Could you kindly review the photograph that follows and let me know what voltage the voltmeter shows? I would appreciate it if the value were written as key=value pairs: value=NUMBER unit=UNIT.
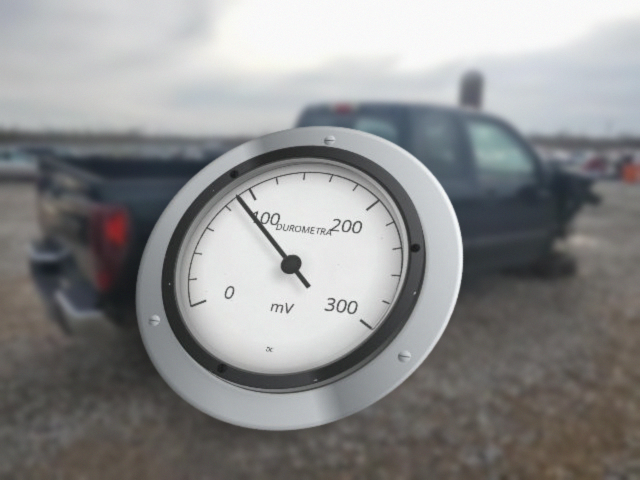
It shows value=90 unit=mV
